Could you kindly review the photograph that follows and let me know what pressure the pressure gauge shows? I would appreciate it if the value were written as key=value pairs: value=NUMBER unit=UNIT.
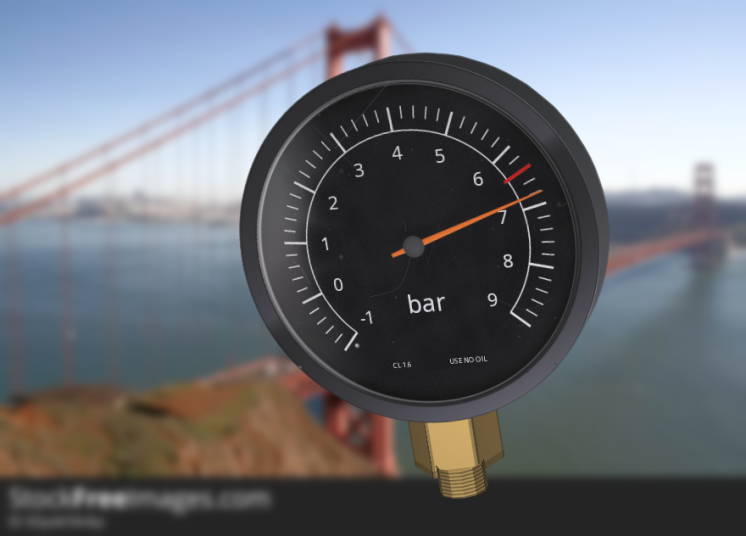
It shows value=6.8 unit=bar
